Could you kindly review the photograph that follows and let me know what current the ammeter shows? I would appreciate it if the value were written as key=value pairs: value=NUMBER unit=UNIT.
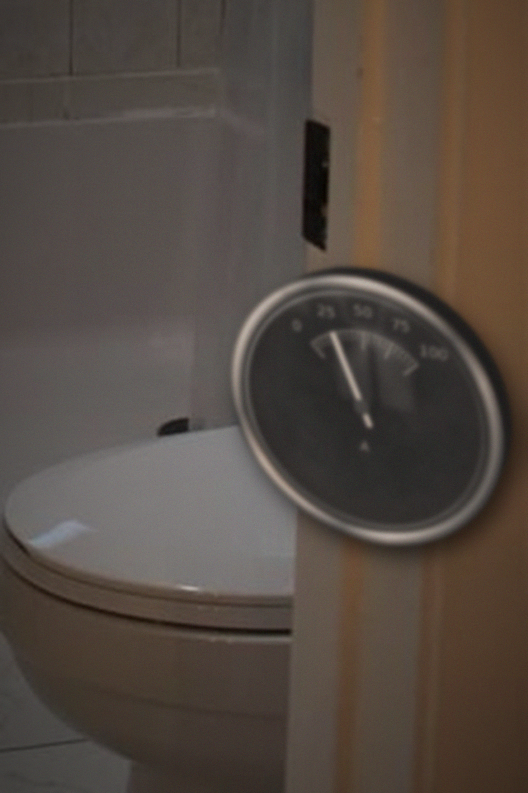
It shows value=25 unit=A
